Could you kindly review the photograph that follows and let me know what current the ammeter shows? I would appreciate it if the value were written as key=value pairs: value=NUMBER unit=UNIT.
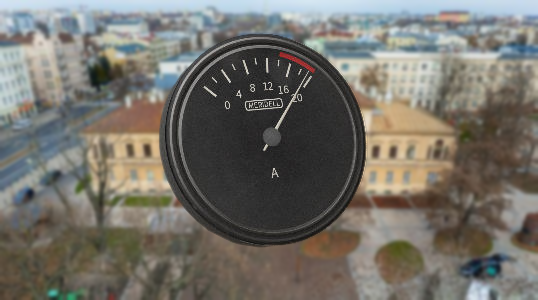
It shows value=19 unit=A
